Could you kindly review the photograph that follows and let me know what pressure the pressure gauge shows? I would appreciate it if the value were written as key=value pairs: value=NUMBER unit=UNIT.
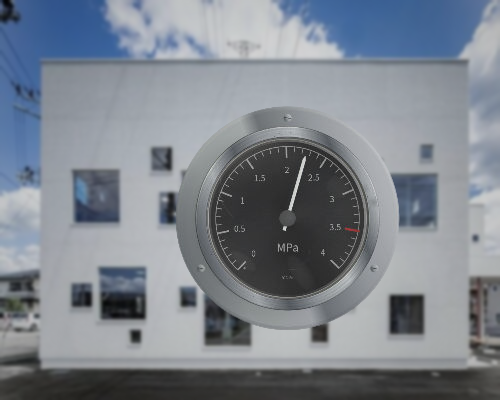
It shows value=2.25 unit=MPa
